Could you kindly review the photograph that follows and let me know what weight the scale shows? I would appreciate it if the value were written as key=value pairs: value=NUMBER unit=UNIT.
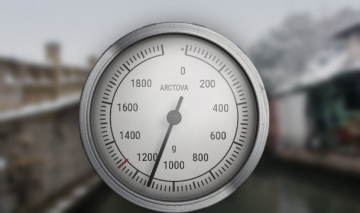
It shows value=1120 unit=g
